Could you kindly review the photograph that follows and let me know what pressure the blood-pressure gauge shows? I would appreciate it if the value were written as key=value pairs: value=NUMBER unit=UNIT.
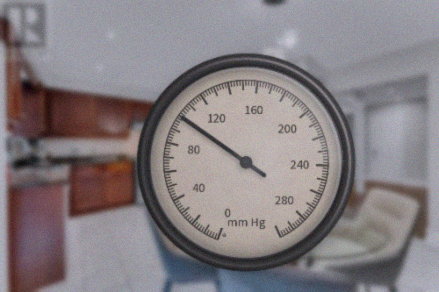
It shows value=100 unit=mmHg
